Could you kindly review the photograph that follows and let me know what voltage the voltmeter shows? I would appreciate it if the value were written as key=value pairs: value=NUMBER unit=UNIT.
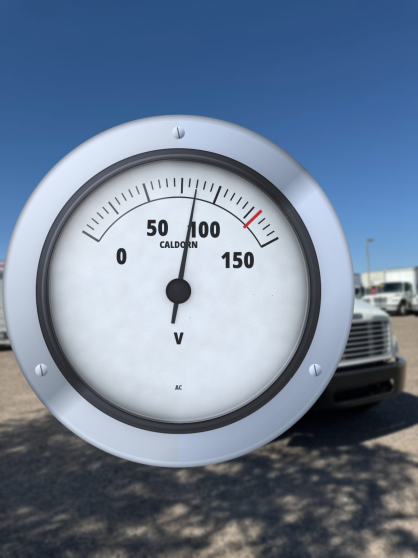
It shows value=85 unit=V
